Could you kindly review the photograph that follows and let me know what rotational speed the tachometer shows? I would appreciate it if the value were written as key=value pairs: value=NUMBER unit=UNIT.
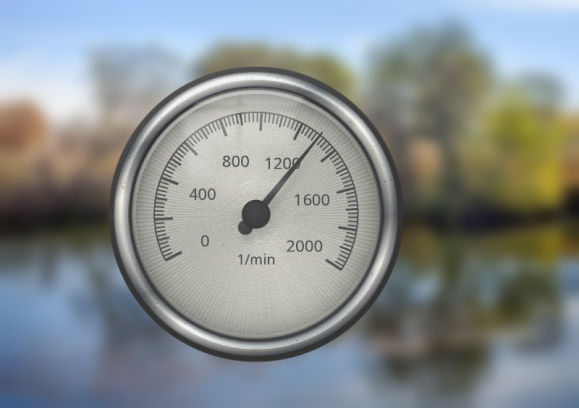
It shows value=1300 unit=rpm
